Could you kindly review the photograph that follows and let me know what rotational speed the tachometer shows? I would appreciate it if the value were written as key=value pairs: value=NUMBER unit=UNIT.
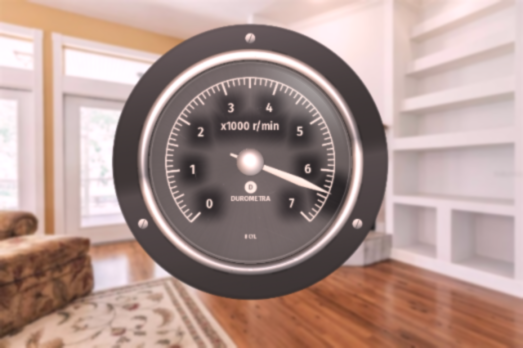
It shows value=6400 unit=rpm
